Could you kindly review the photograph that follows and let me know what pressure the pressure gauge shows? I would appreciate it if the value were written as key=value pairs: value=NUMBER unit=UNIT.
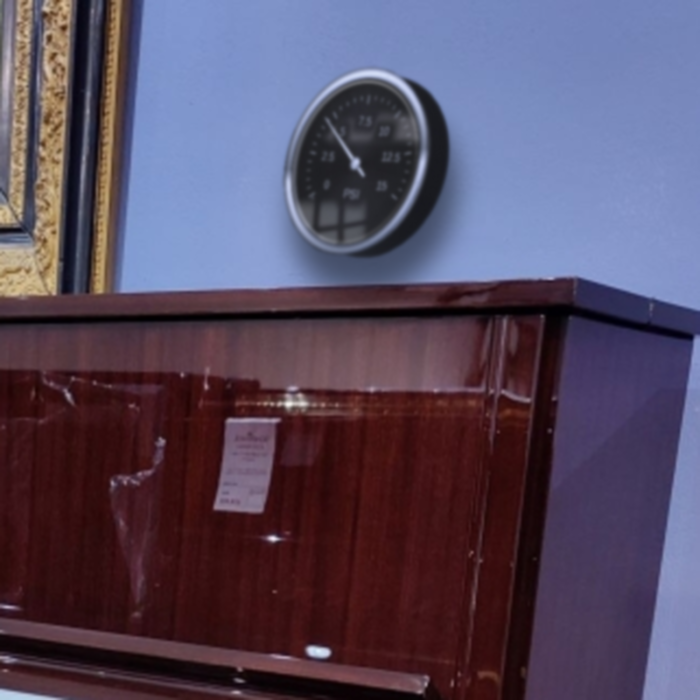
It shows value=4.5 unit=psi
